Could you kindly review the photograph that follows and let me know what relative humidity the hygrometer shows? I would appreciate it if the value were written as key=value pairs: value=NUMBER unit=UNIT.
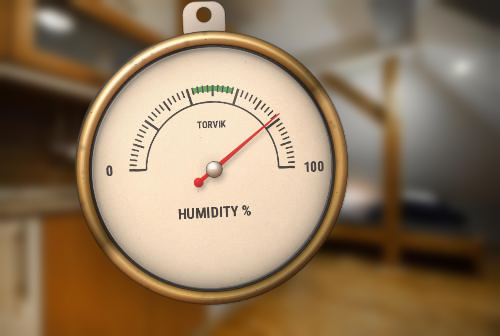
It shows value=78 unit=%
